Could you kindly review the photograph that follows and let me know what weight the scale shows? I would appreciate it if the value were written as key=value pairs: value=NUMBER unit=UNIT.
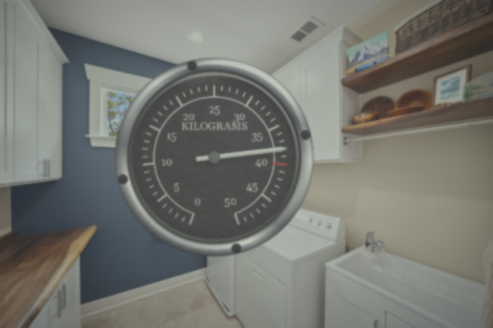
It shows value=38 unit=kg
